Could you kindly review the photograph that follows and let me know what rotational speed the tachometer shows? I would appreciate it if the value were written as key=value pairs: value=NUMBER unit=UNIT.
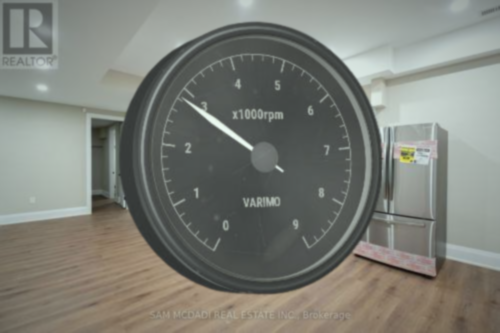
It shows value=2800 unit=rpm
